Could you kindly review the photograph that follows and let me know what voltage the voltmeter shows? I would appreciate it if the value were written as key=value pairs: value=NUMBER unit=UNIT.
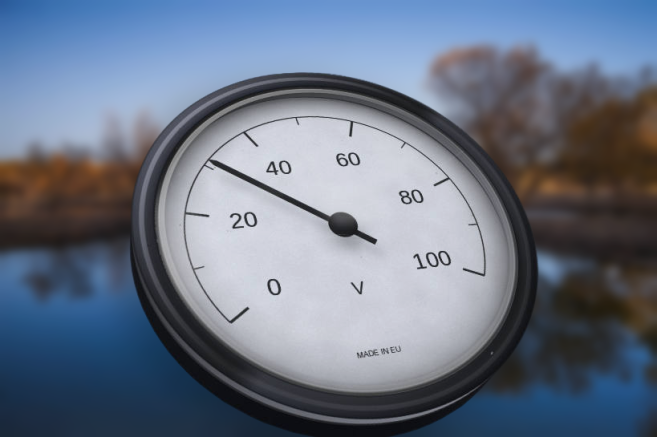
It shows value=30 unit=V
